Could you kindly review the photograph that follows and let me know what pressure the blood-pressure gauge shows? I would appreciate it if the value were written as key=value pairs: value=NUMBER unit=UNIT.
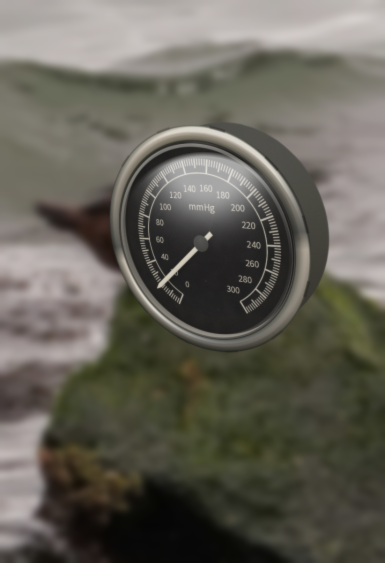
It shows value=20 unit=mmHg
